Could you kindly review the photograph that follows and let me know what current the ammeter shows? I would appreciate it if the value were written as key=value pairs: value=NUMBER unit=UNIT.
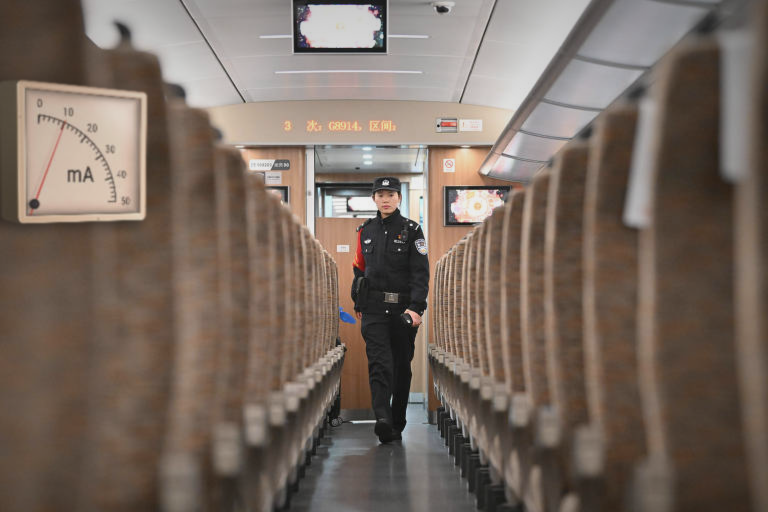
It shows value=10 unit=mA
